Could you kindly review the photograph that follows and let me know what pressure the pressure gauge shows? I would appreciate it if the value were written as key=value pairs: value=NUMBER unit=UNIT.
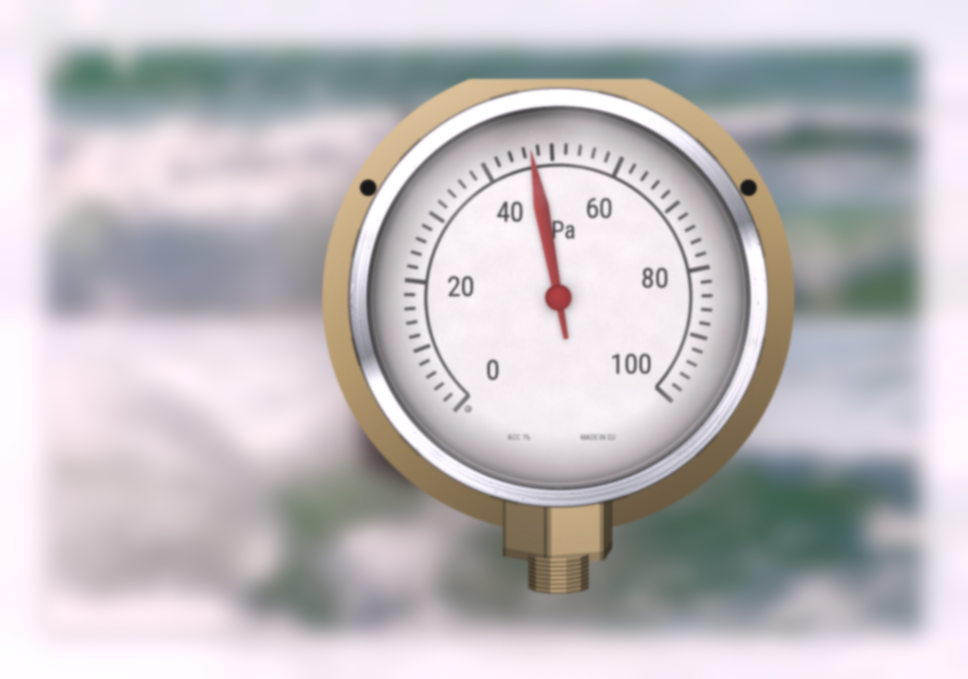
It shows value=47 unit=kPa
